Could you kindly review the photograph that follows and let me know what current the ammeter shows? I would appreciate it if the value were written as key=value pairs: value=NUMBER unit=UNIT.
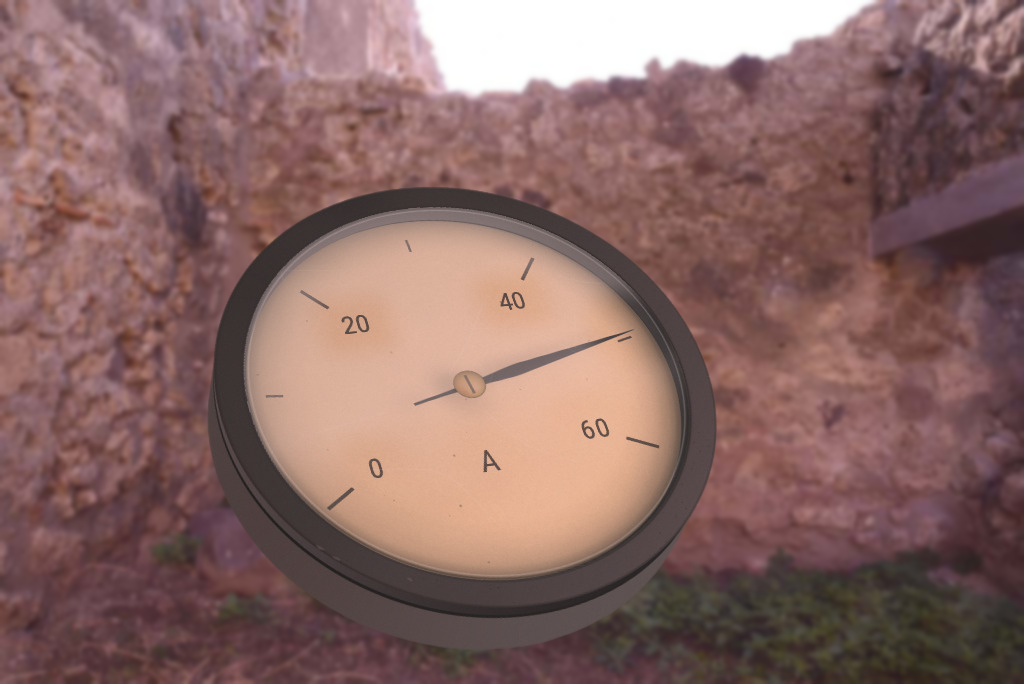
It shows value=50 unit=A
